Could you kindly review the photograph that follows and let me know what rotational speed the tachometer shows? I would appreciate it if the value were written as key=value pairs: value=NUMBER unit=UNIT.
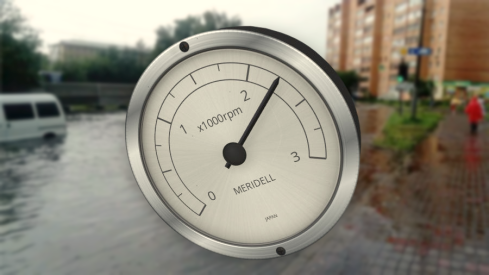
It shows value=2250 unit=rpm
